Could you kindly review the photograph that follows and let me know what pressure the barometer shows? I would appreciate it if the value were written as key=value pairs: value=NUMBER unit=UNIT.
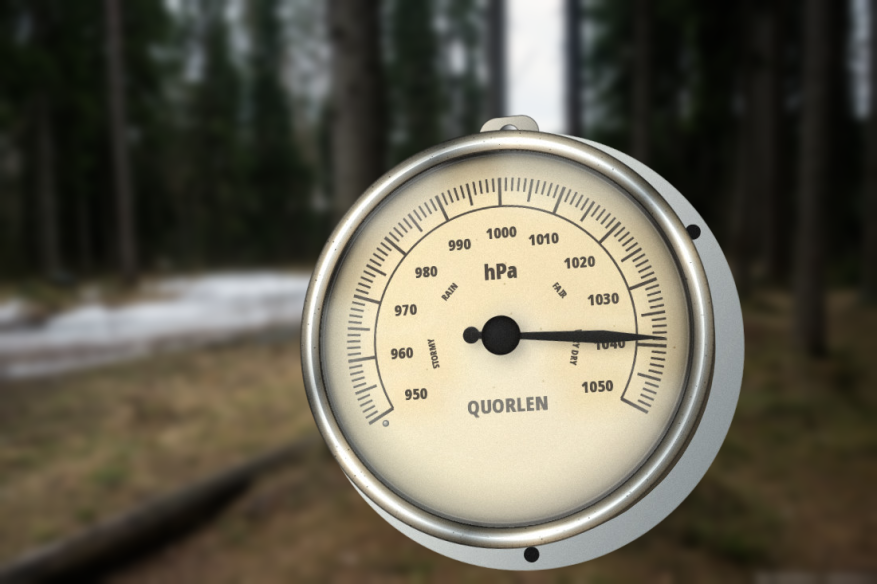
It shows value=1039 unit=hPa
